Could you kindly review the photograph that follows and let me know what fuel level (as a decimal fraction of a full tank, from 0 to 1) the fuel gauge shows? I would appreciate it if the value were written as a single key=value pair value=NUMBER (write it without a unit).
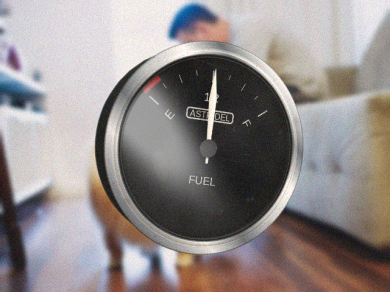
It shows value=0.5
